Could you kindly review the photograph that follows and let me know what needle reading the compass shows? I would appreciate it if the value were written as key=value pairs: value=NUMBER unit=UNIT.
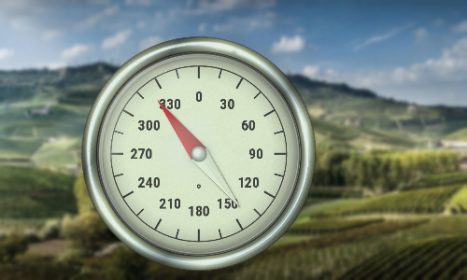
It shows value=322.5 unit=°
